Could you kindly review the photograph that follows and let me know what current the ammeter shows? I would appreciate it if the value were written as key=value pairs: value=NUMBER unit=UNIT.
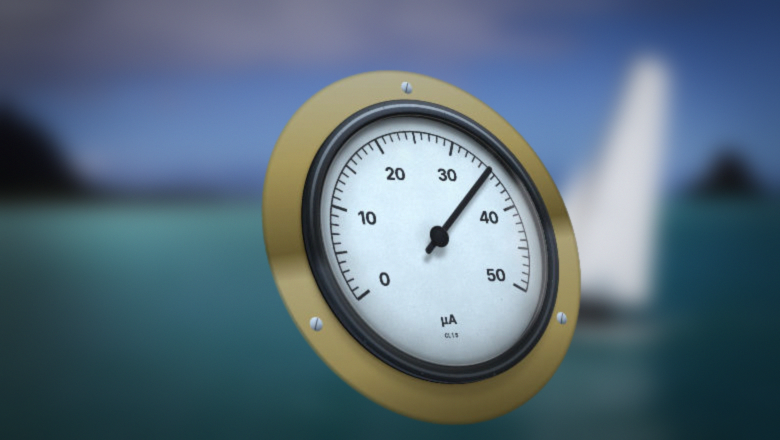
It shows value=35 unit=µA
